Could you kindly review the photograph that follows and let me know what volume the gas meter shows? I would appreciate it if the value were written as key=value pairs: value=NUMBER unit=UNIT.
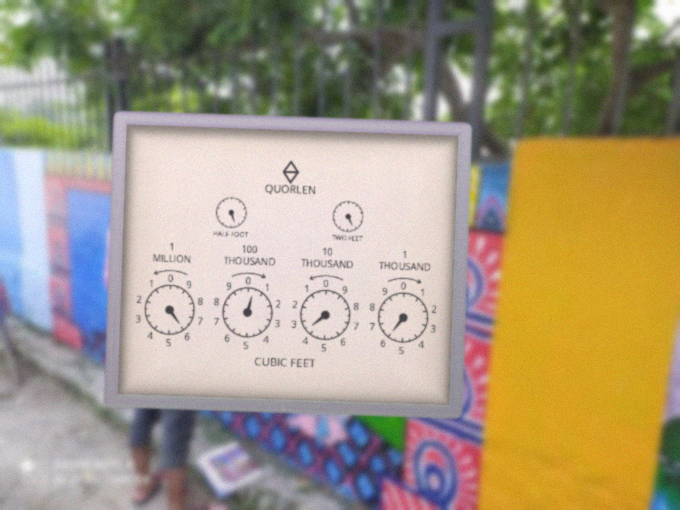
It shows value=603600 unit=ft³
